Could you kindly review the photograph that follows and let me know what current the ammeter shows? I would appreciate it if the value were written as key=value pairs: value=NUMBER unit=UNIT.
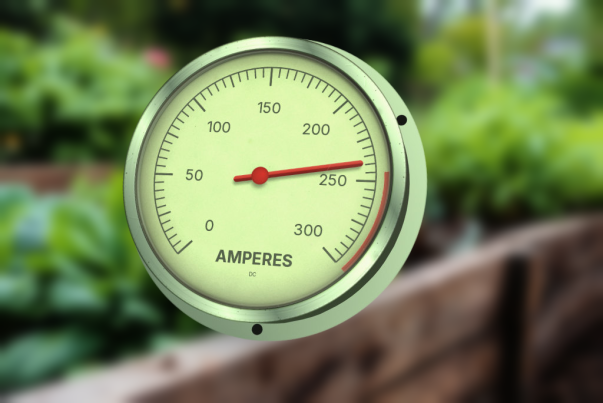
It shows value=240 unit=A
